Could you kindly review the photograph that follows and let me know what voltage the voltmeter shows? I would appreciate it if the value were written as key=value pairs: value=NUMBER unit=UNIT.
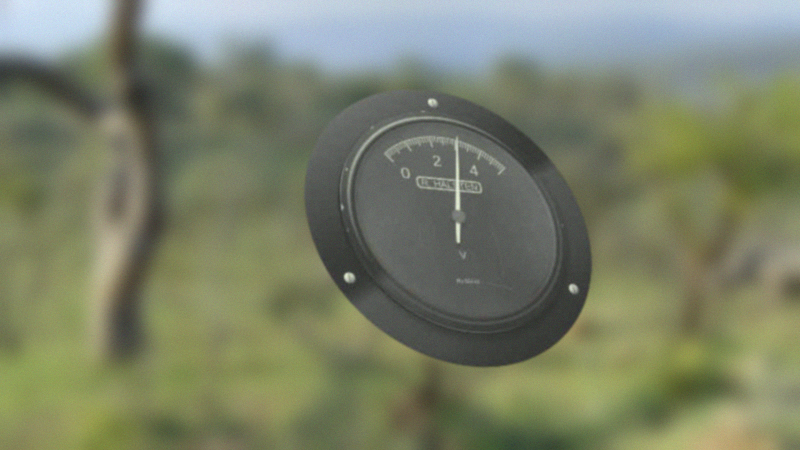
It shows value=3 unit=V
